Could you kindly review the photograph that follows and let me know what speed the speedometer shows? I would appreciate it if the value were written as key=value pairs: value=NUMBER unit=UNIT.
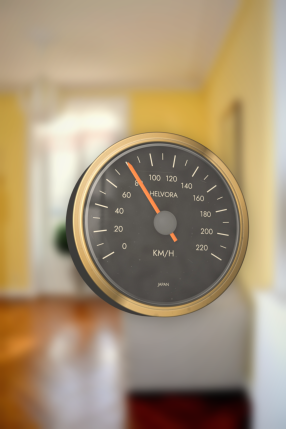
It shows value=80 unit=km/h
